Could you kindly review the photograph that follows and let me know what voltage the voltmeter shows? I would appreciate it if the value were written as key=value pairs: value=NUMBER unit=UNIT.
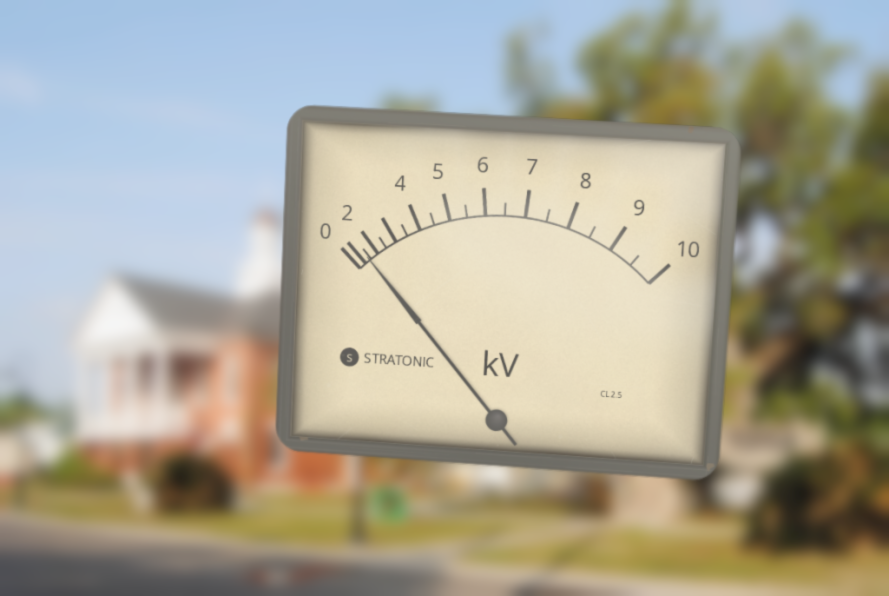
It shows value=1.5 unit=kV
